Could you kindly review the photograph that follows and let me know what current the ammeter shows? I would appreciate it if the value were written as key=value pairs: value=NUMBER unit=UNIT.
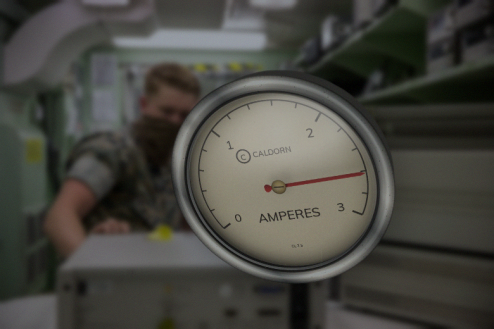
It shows value=2.6 unit=A
